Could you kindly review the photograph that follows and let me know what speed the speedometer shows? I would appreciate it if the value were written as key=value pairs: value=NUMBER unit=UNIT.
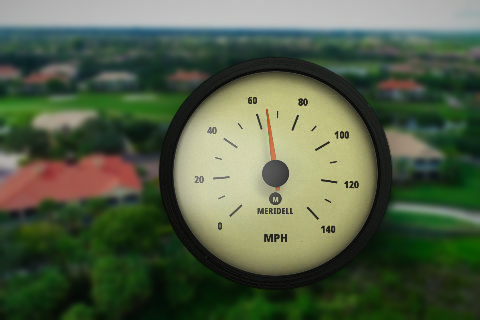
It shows value=65 unit=mph
